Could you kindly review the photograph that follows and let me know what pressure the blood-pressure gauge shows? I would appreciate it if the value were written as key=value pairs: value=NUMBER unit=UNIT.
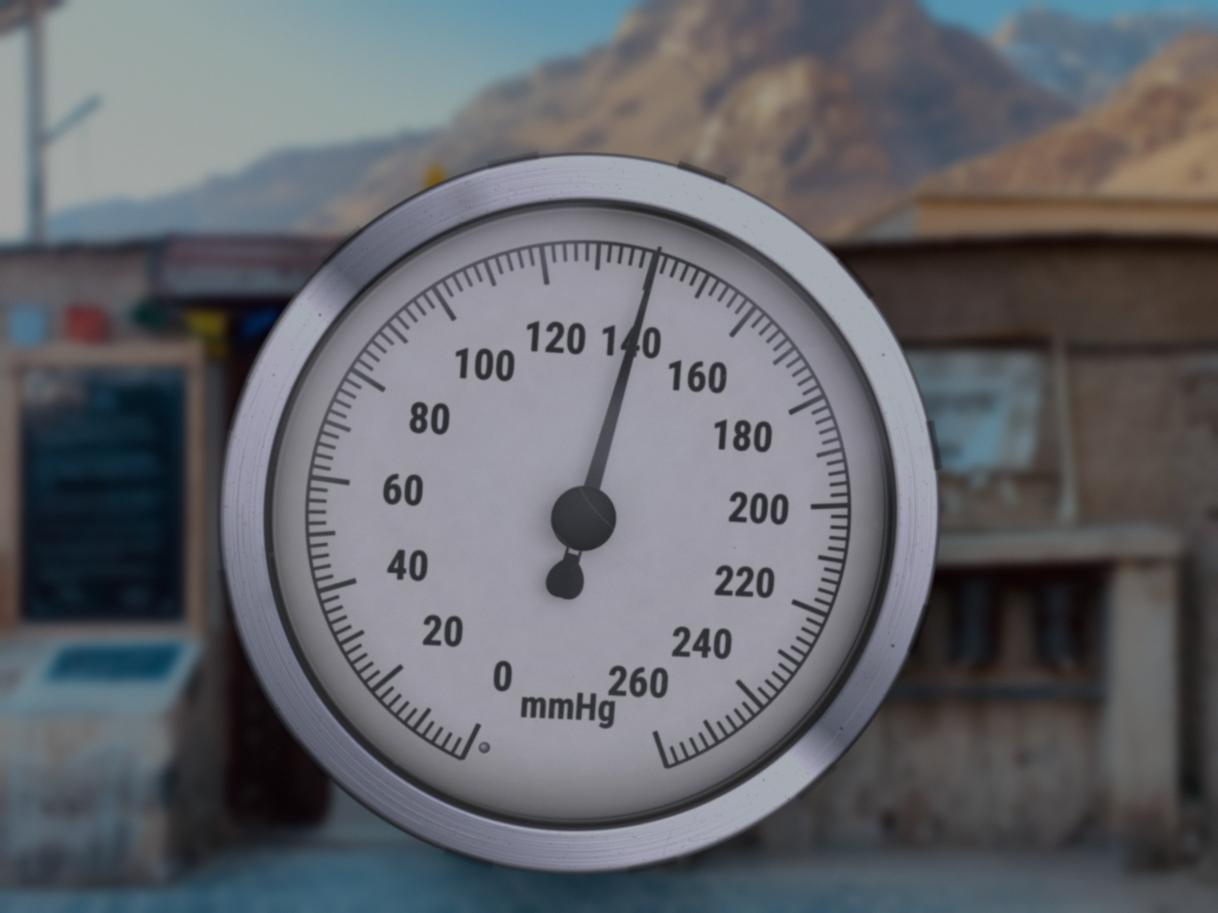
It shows value=140 unit=mmHg
